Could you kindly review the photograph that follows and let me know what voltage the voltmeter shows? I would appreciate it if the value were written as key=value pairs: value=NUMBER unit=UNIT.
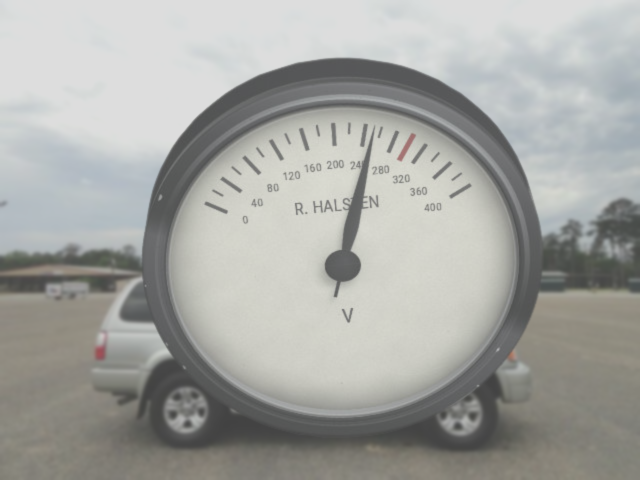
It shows value=250 unit=V
